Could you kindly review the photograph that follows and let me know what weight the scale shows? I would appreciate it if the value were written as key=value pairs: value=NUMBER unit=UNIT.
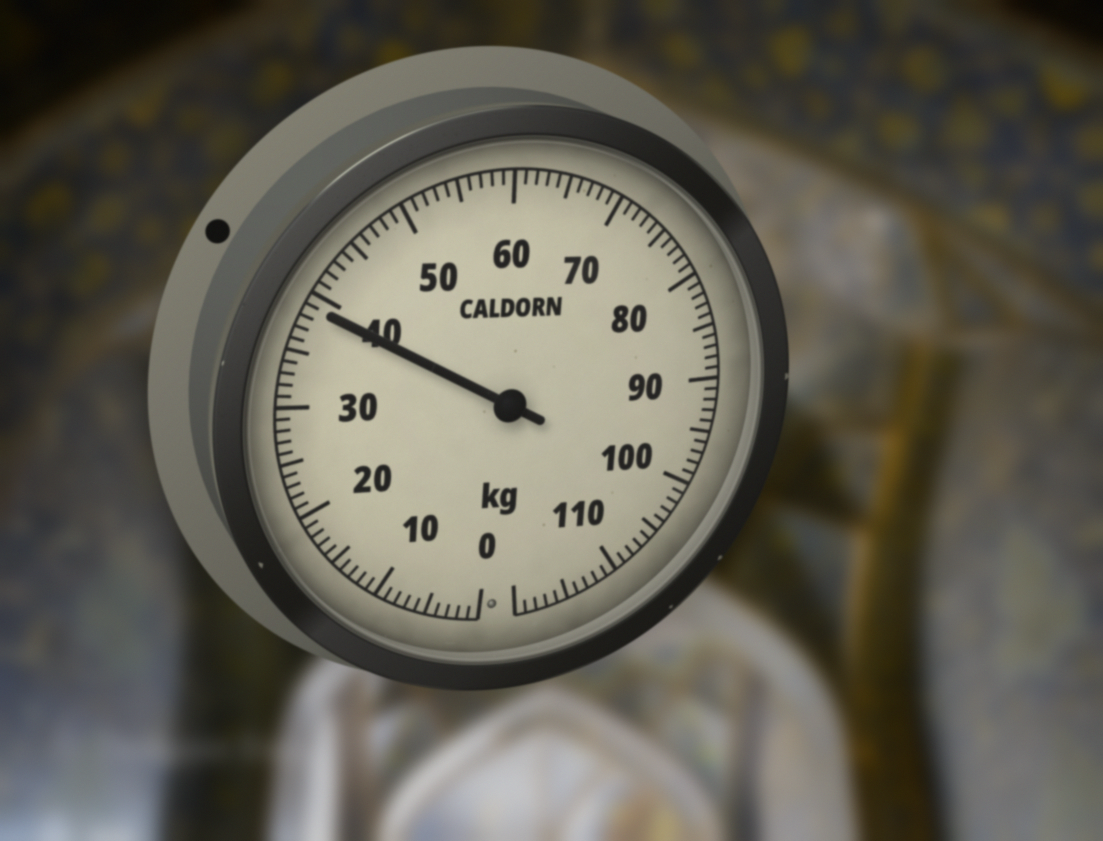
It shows value=39 unit=kg
